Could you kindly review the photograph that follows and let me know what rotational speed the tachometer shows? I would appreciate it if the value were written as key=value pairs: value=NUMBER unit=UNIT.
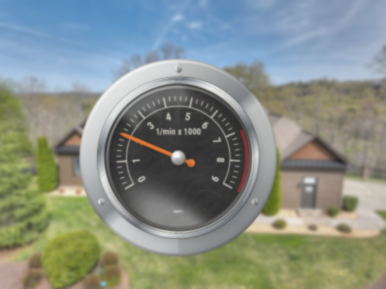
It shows value=2000 unit=rpm
